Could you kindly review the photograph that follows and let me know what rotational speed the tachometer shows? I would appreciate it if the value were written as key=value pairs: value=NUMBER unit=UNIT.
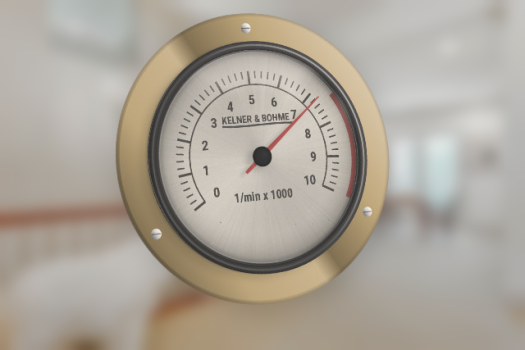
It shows value=7200 unit=rpm
